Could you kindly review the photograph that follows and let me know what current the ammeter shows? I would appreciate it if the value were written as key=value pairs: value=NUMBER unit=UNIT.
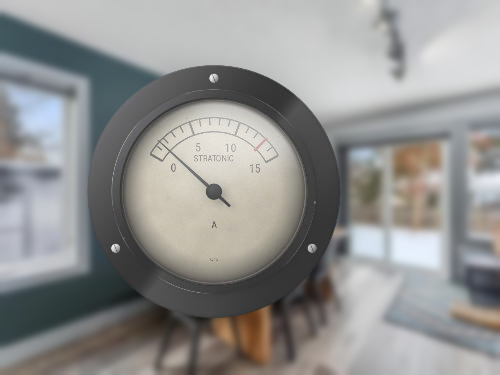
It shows value=1.5 unit=A
